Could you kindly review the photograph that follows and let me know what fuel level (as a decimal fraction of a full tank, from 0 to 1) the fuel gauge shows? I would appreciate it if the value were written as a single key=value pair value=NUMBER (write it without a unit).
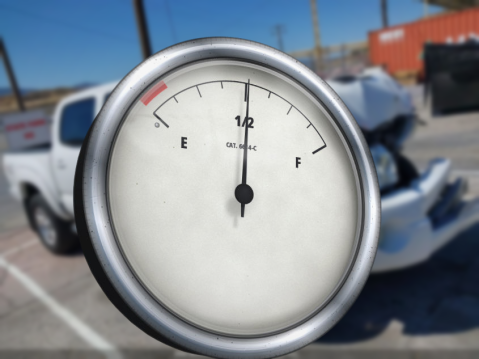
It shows value=0.5
